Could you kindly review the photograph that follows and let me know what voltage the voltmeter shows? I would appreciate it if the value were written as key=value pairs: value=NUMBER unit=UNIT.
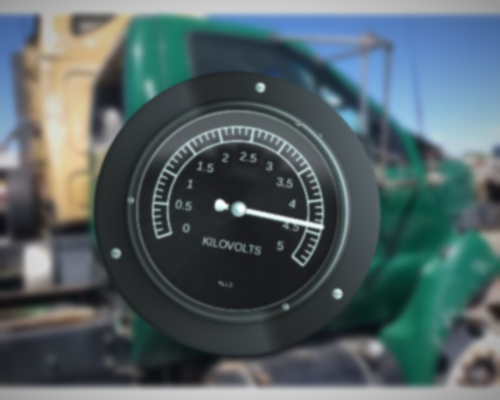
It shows value=4.4 unit=kV
